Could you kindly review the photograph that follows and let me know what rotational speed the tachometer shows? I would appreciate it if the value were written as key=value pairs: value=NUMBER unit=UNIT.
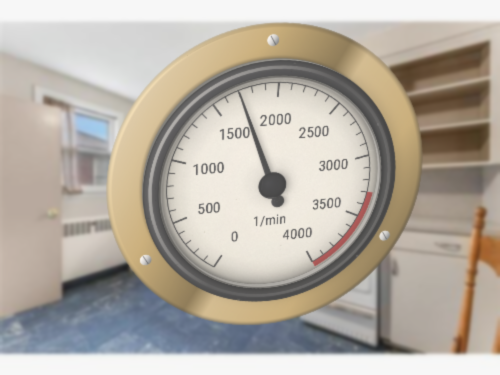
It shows value=1700 unit=rpm
